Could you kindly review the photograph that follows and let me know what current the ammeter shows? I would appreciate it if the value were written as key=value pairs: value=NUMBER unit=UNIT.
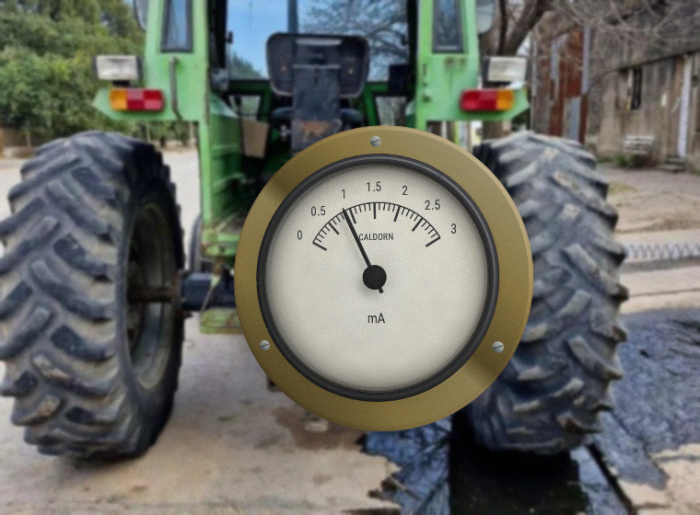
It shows value=0.9 unit=mA
